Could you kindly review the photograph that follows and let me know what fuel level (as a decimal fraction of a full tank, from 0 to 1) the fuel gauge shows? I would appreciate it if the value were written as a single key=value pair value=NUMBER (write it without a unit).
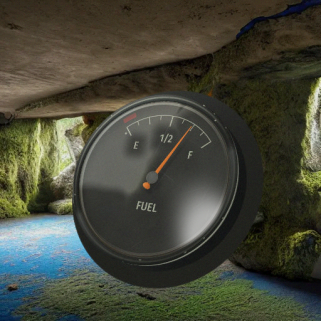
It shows value=0.75
